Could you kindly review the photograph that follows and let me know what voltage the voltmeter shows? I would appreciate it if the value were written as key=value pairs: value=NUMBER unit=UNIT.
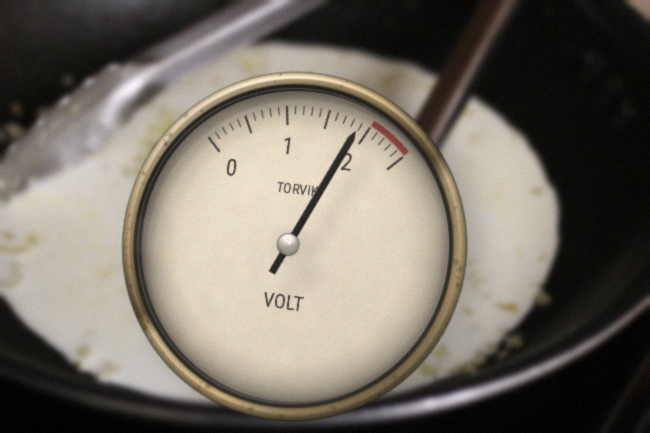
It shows value=1.9 unit=V
